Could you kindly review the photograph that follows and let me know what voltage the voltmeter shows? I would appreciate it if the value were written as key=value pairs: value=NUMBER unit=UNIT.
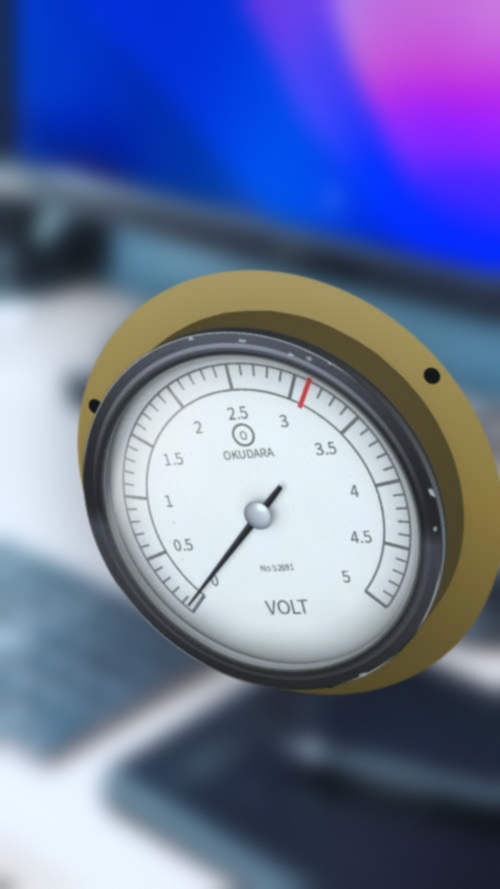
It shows value=0.05 unit=V
